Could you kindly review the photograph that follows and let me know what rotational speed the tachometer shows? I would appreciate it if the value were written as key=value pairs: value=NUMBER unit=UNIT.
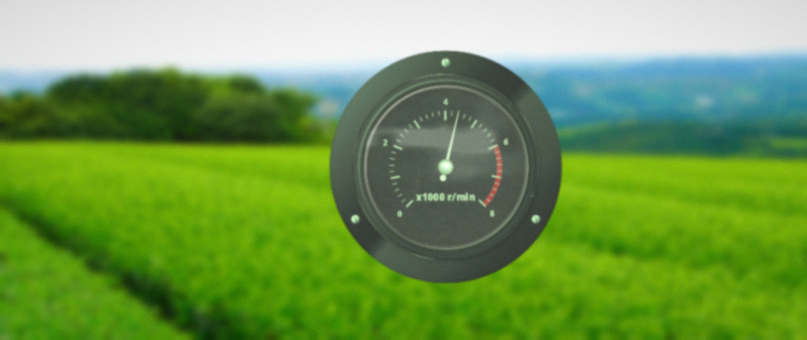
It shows value=4400 unit=rpm
